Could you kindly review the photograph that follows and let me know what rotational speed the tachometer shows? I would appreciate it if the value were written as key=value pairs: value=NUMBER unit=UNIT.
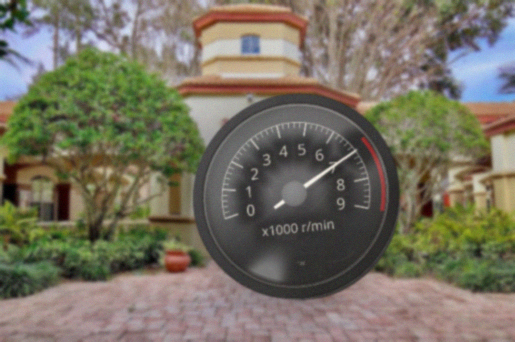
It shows value=7000 unit=rpm
